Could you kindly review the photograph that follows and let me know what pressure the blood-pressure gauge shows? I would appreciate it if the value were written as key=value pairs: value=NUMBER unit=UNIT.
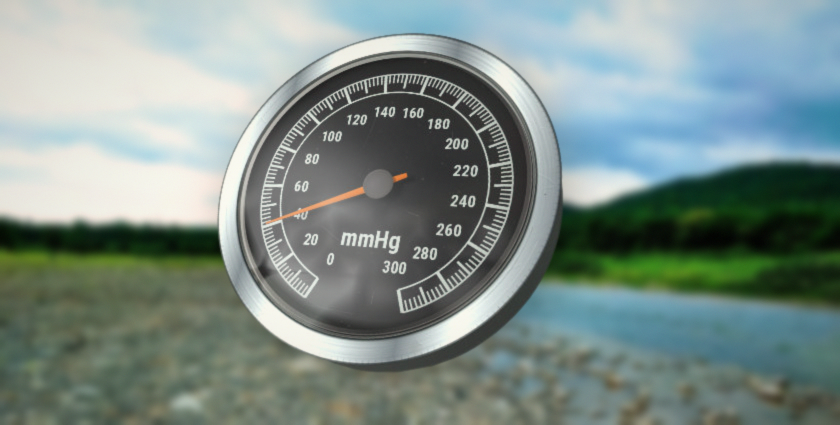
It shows value=40 unit=mmHg
